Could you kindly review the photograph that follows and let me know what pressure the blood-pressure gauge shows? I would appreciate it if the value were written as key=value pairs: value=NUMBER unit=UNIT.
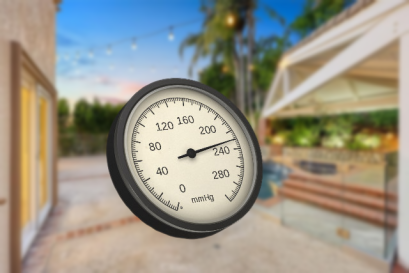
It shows value=230 unit=mmHg
